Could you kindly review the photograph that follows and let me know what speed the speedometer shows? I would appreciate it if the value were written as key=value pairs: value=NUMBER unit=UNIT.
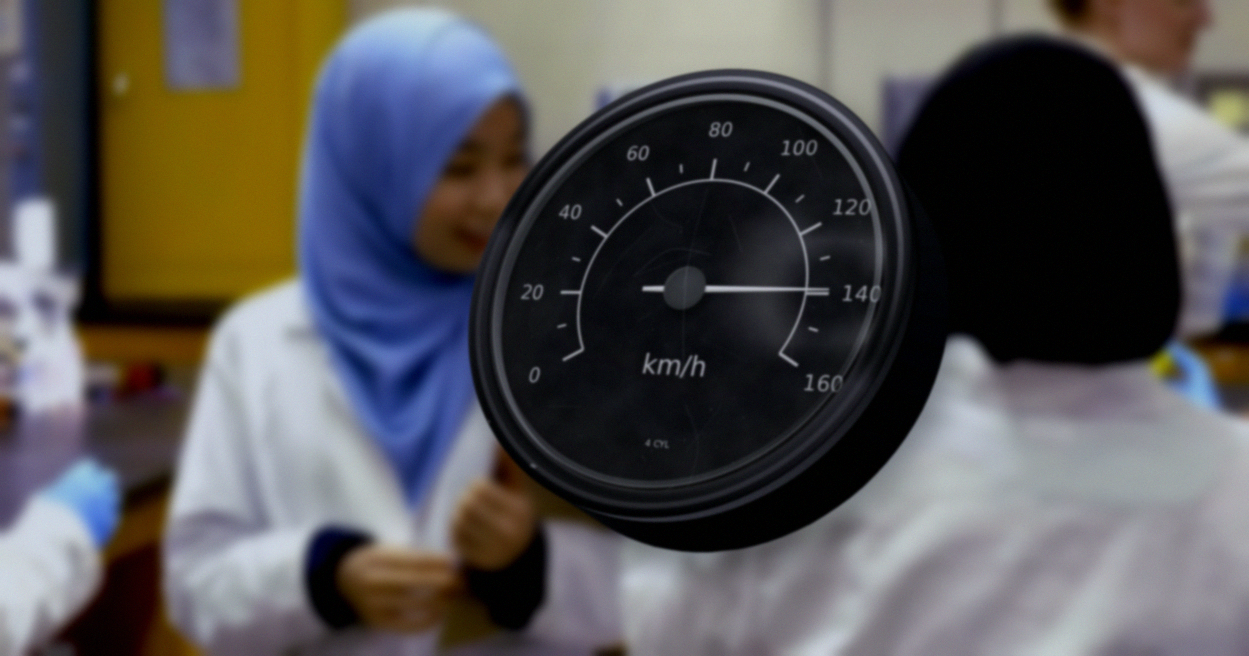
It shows value=140 unit=km/h
